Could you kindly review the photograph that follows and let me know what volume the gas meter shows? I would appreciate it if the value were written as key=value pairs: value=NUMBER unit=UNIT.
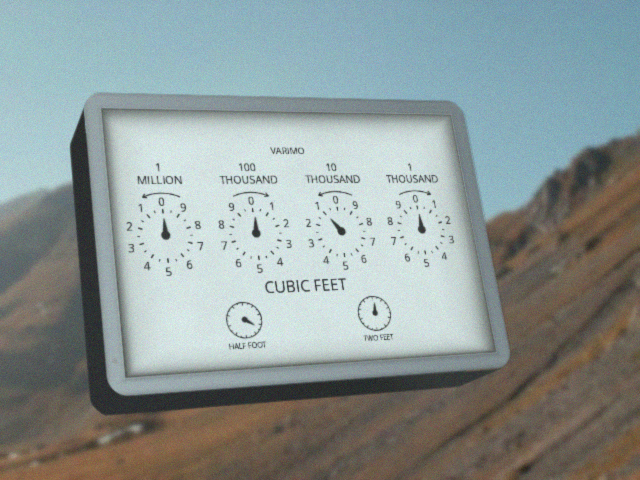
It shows value=1000 unit=ft³
